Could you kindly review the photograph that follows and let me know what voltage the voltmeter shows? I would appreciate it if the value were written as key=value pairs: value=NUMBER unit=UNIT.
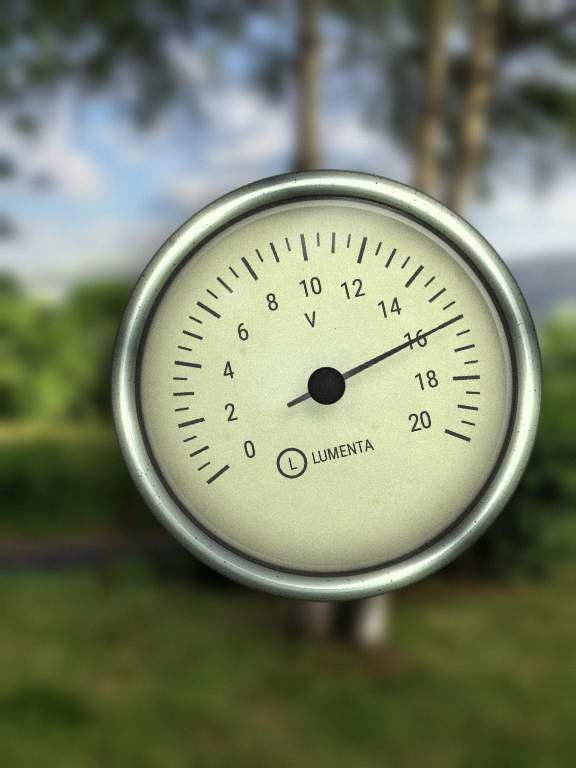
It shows value=16 unit=V
